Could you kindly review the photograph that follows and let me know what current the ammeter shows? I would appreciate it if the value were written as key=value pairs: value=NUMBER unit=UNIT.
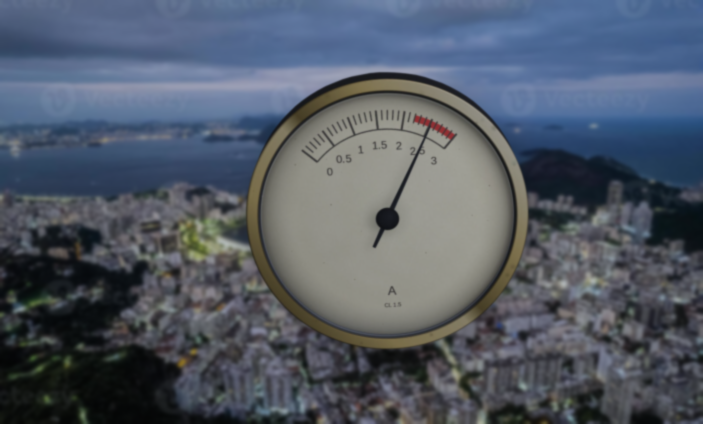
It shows value=2.5 unit=A
